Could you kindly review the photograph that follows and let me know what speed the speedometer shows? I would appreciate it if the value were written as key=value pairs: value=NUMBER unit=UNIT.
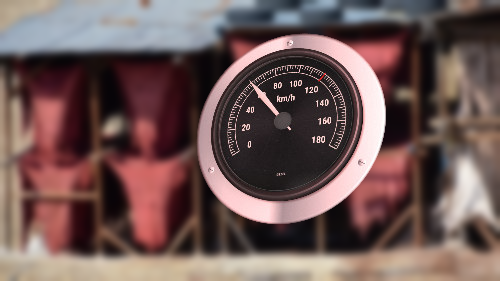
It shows value=60 unit=km/h
